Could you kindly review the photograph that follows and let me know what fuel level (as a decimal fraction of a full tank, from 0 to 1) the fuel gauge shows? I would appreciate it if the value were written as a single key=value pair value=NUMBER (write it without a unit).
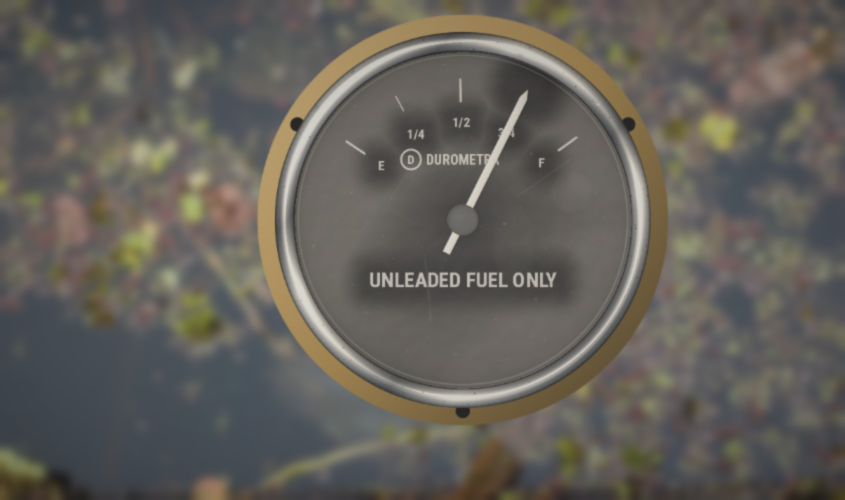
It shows value=0.75
